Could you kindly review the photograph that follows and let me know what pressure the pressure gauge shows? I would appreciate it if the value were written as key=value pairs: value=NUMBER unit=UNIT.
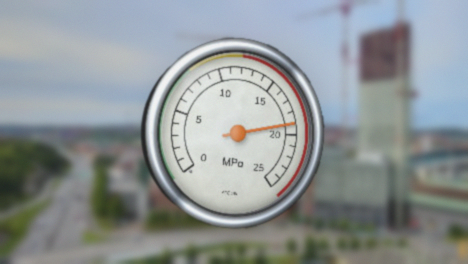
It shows value=19 unit=MPa
